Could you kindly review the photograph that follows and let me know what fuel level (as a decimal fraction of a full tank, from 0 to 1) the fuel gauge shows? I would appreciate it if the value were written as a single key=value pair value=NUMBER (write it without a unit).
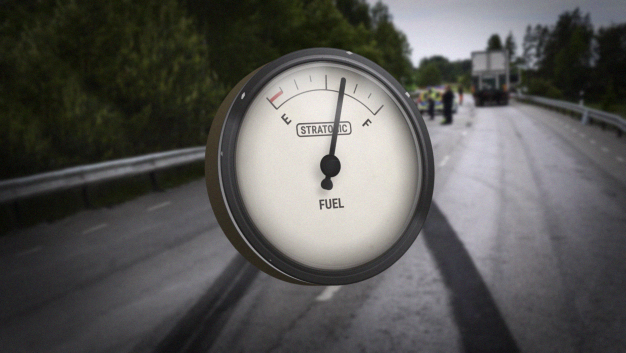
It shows value=0.625
